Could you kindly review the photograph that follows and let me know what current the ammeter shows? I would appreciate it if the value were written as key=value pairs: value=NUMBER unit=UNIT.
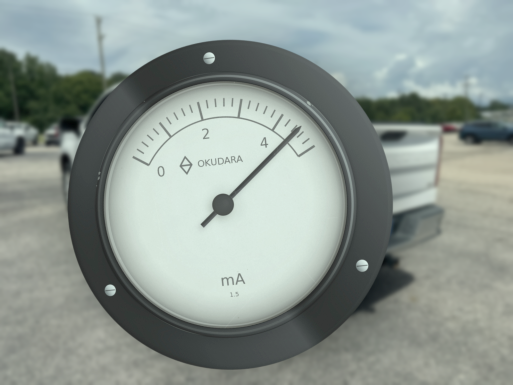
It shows value=4.5 unit=mA
